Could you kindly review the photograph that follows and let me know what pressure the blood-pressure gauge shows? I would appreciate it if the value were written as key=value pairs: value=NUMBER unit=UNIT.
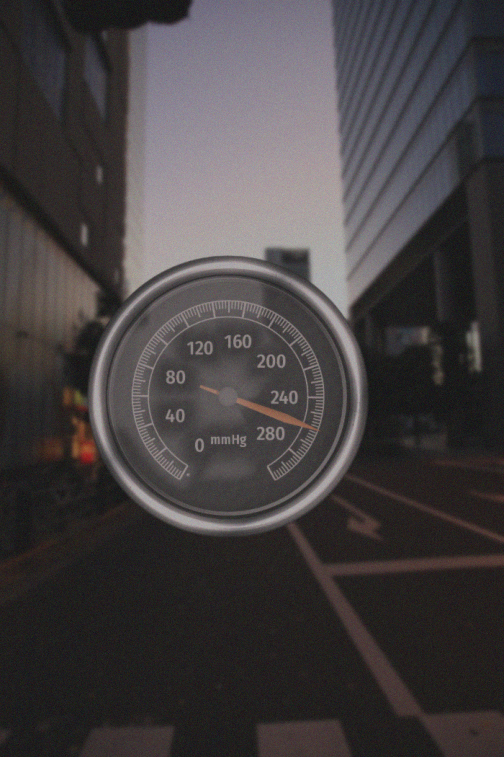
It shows value=260 unit=mmHg
